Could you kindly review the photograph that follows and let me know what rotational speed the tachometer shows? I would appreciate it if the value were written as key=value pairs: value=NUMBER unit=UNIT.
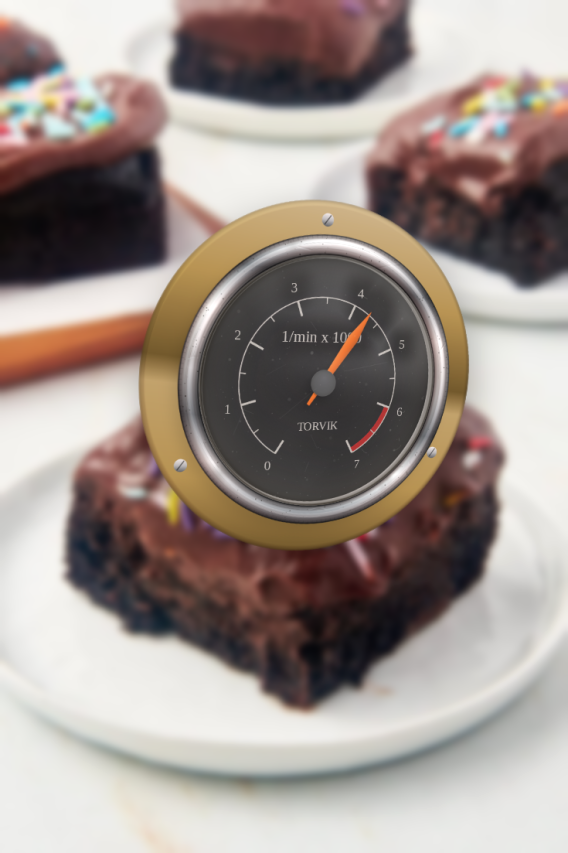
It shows value=4250 unit=rpm
